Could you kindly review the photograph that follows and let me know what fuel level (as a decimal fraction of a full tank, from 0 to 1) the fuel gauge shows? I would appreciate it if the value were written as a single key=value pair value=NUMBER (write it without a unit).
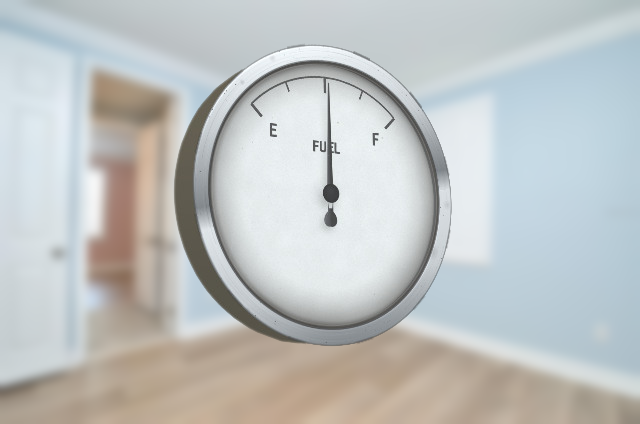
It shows value=0.5
